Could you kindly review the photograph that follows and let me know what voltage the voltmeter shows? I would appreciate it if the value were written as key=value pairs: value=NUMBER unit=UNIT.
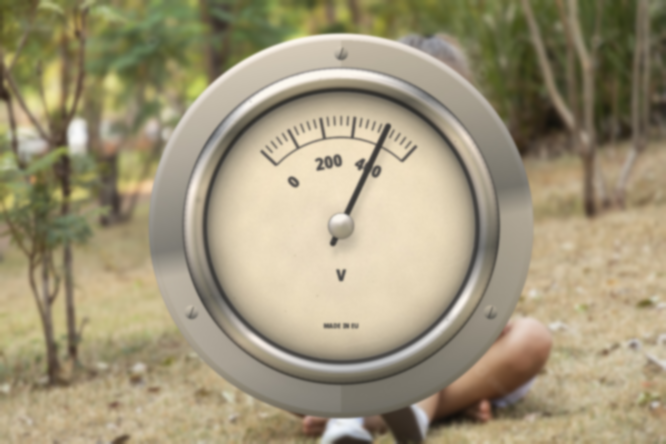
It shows value=400 unit=V
